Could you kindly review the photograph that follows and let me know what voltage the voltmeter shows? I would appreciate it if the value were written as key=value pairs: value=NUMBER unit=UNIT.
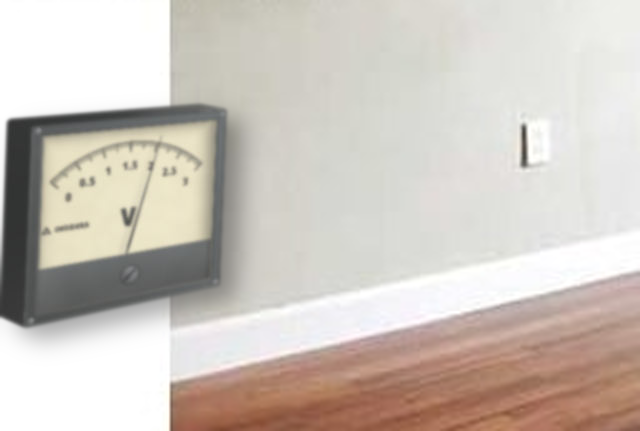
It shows value=2 unit=V
